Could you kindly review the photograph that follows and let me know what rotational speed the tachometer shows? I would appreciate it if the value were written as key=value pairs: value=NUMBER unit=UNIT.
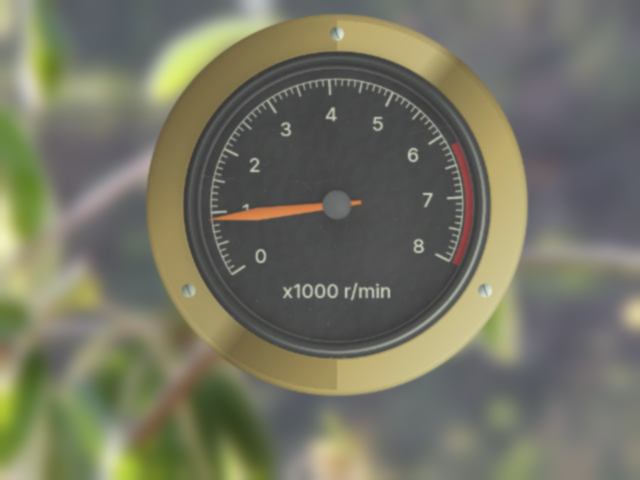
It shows value=900 unit=rpm
